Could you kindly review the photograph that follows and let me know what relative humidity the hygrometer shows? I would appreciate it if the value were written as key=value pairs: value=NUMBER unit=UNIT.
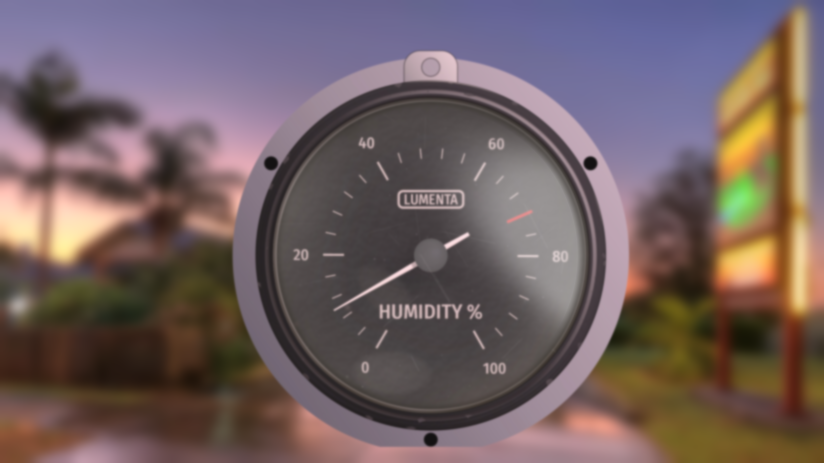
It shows value=10 unit=%
